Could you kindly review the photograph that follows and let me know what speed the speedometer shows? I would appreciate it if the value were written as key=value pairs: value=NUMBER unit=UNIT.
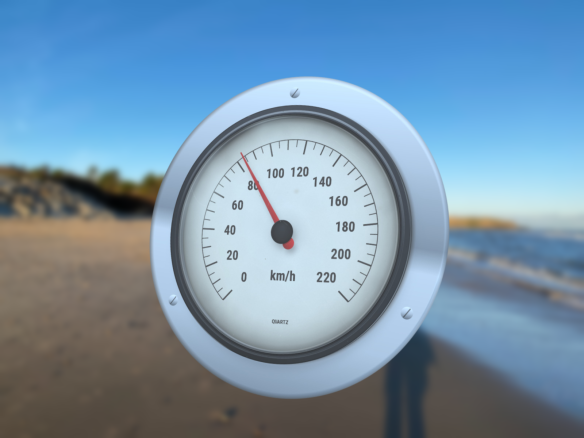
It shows value=85 unit=km/h
